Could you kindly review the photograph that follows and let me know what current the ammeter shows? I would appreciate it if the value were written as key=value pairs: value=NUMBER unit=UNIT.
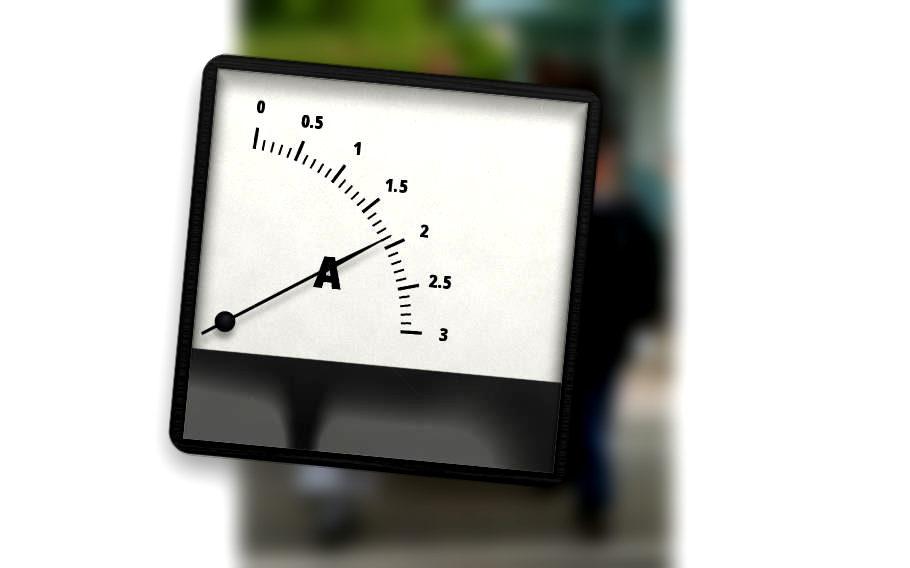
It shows value=1.9 unit=A
